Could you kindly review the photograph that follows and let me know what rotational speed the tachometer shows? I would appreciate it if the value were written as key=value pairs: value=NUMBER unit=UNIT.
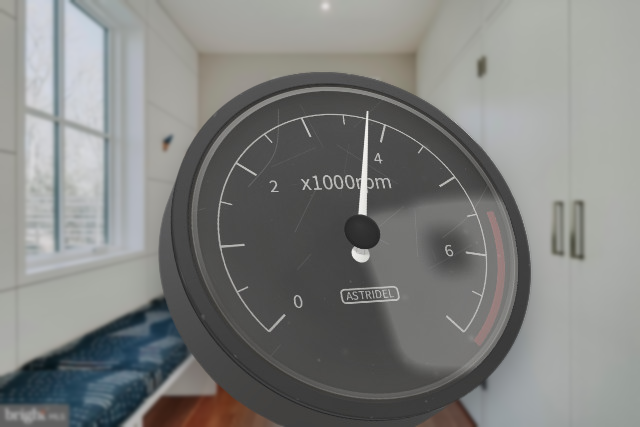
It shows value=3750 unit=rpm
